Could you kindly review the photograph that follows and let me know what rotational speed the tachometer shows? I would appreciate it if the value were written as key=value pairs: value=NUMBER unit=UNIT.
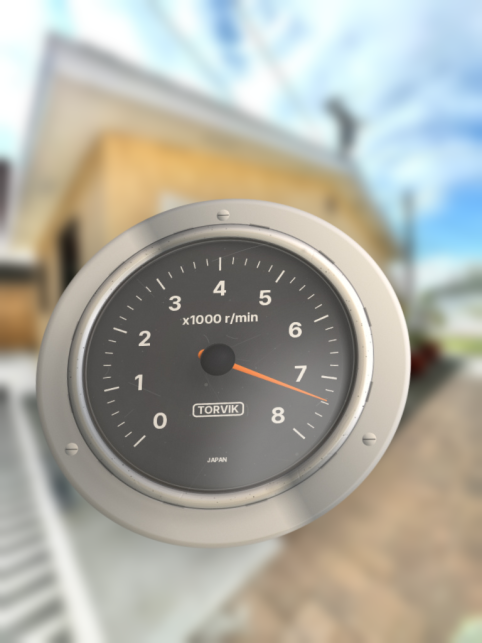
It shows value=7400 unit=rpm
